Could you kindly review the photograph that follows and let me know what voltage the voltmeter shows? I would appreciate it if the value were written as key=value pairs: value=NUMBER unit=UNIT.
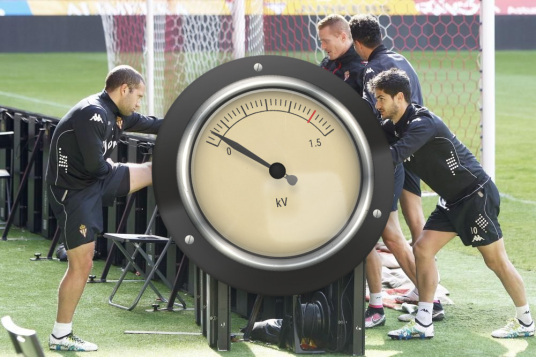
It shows value=0.1 unit=kV
